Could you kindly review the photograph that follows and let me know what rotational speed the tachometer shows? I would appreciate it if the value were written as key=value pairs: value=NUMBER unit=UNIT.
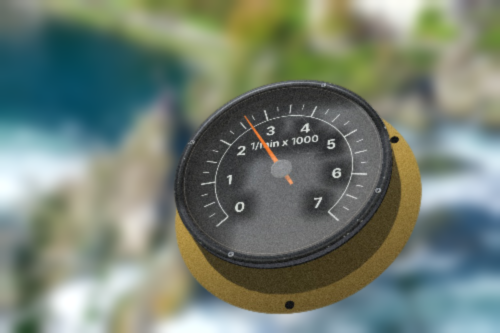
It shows value=2625 unit=rpm
